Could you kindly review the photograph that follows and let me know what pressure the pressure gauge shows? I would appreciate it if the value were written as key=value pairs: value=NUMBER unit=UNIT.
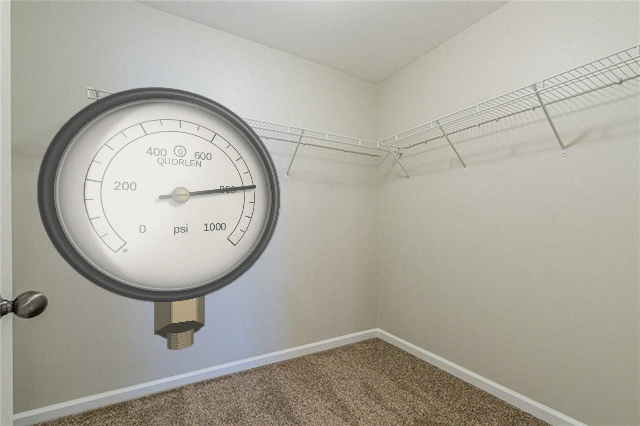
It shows value=800 unit=psi
